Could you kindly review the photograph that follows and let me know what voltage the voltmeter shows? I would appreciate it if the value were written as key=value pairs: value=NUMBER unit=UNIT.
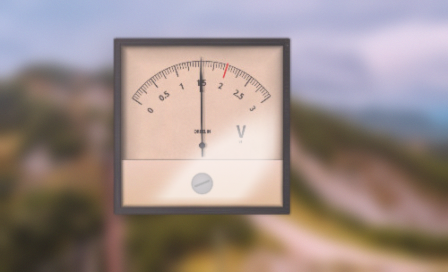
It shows value=1.5 unit=V
